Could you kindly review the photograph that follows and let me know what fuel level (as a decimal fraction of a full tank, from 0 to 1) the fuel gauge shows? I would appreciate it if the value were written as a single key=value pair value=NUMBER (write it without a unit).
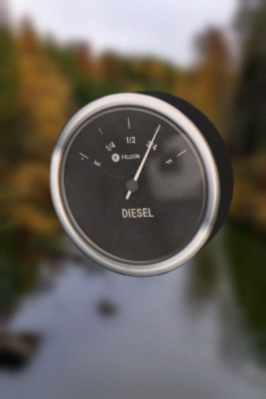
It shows value=0.75
